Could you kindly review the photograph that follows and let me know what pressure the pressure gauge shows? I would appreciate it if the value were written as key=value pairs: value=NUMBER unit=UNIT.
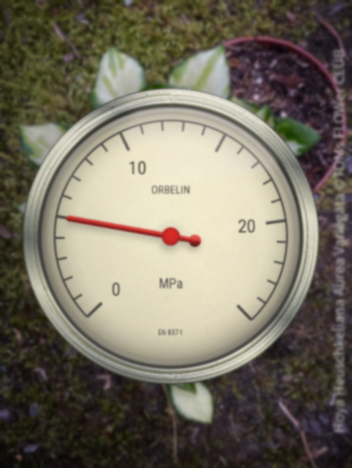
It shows value=5 unit=MPa
